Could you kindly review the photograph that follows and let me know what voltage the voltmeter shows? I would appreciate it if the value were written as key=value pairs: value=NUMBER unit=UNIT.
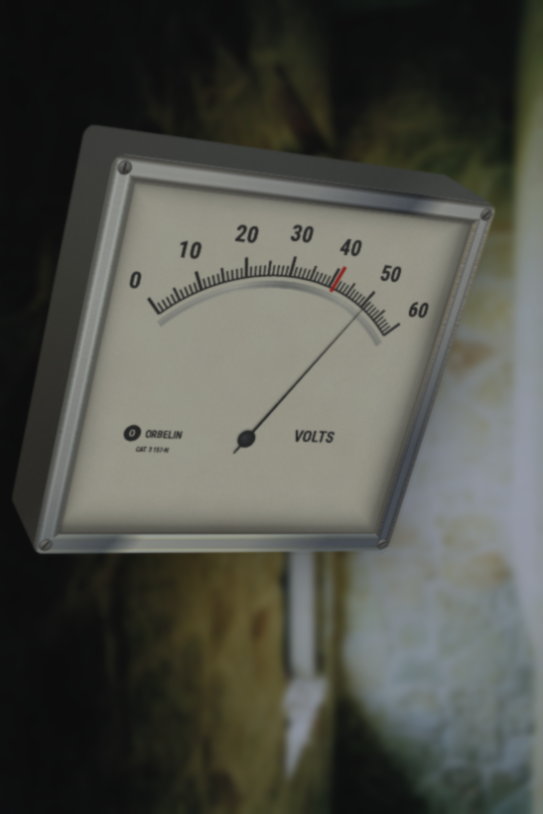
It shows value=50 unit=V
